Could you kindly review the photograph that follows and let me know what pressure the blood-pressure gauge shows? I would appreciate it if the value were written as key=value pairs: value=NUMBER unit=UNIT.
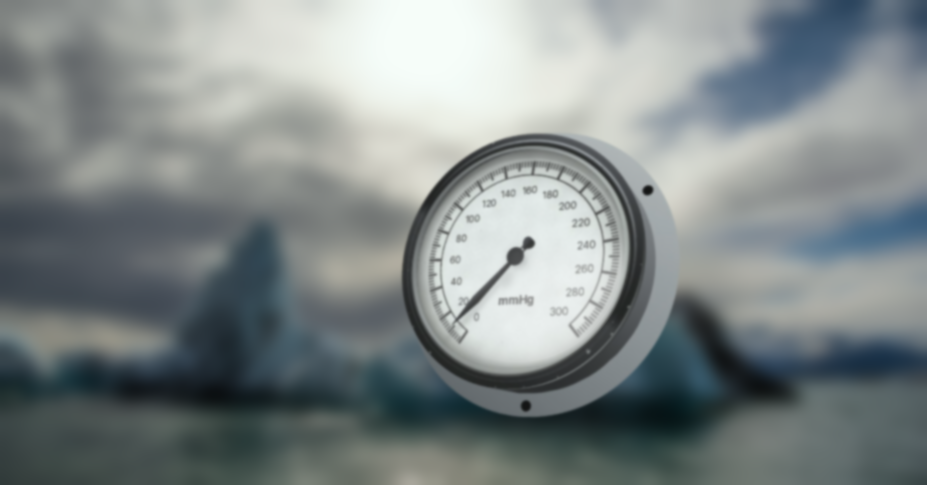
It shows value=10 unit=mmHg
